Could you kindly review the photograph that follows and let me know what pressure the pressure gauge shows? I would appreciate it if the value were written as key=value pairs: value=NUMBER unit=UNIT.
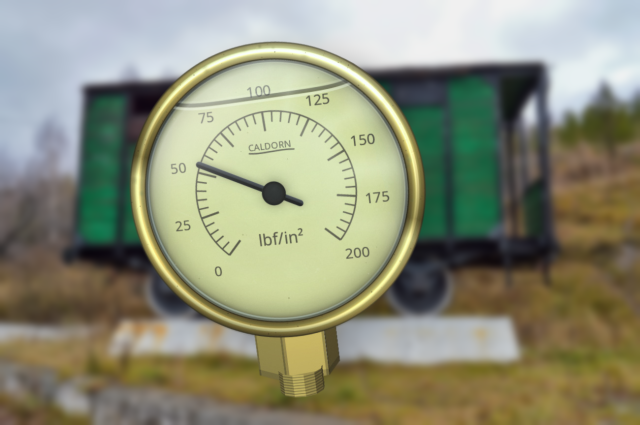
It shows value=55 unit=psi
